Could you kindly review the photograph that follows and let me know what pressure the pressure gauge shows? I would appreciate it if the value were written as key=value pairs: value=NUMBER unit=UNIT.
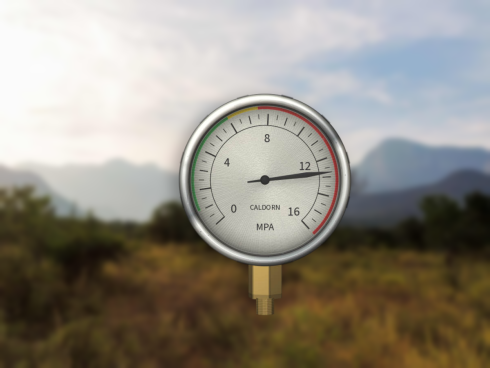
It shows value=12.75 unit=MPa
